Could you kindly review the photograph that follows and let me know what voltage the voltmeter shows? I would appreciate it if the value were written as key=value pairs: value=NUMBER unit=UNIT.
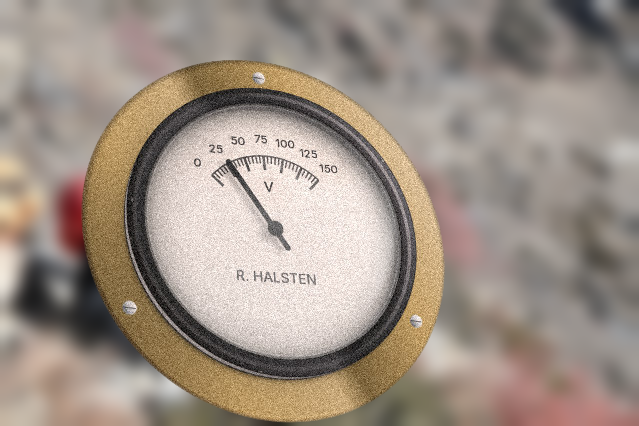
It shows value=25 unit=V
